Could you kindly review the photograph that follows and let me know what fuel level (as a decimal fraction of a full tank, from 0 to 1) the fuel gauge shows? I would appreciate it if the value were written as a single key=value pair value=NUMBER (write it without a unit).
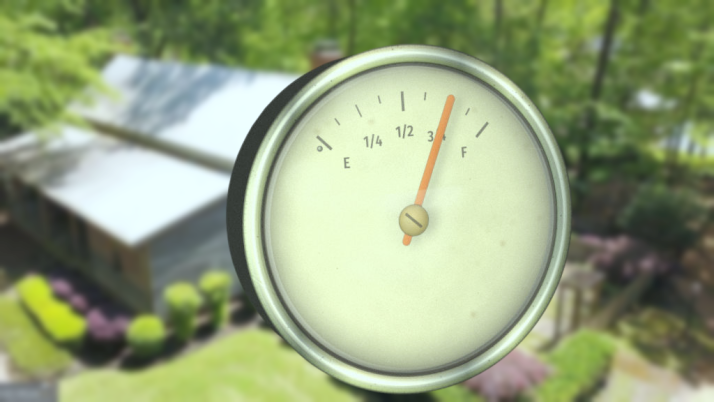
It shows value=0.75
